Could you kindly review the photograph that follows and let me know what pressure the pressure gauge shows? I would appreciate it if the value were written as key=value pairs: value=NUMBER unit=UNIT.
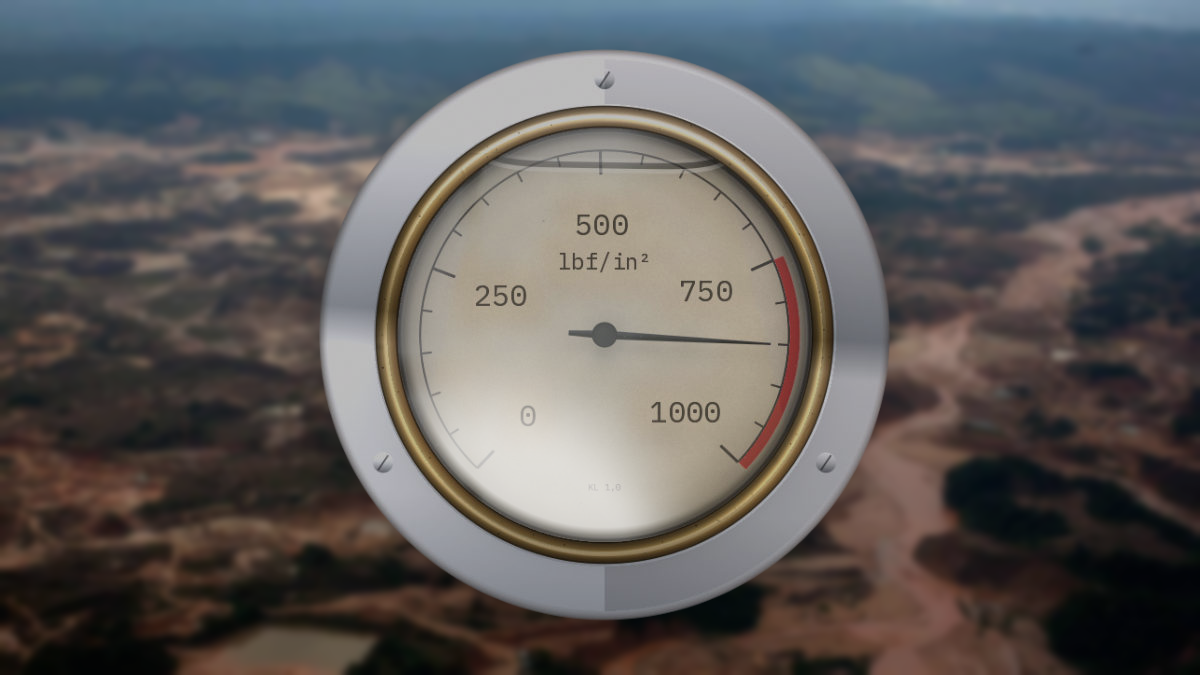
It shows value=850 unit=psi
